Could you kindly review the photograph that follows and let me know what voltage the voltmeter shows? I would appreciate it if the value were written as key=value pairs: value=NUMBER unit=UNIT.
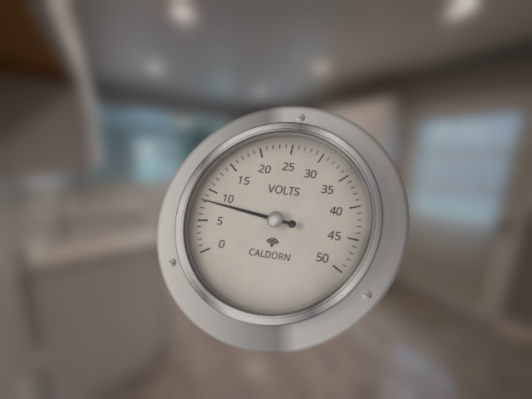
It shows value=8 unit=V
